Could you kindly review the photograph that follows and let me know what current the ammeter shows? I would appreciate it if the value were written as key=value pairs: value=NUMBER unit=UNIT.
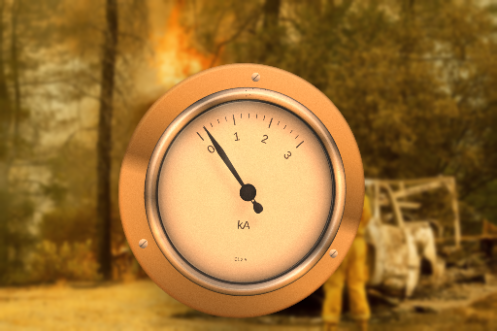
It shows value=0.2 unit=kA
